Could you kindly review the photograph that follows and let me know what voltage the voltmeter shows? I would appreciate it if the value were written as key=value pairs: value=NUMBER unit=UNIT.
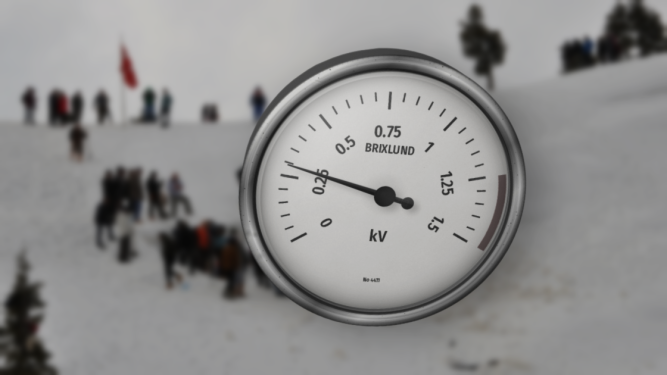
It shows value=0.3 unit=kV
